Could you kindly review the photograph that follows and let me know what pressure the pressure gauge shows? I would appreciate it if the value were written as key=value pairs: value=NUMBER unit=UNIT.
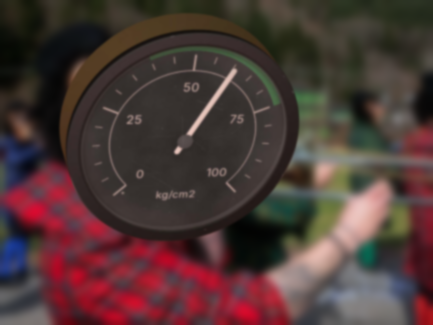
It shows value=60 unit=kg/cm²
